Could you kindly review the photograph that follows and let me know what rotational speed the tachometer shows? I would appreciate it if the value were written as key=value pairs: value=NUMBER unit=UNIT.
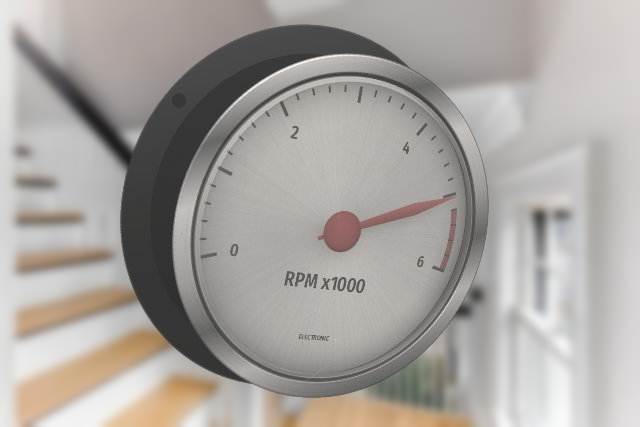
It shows value=5000 unit=rpm
